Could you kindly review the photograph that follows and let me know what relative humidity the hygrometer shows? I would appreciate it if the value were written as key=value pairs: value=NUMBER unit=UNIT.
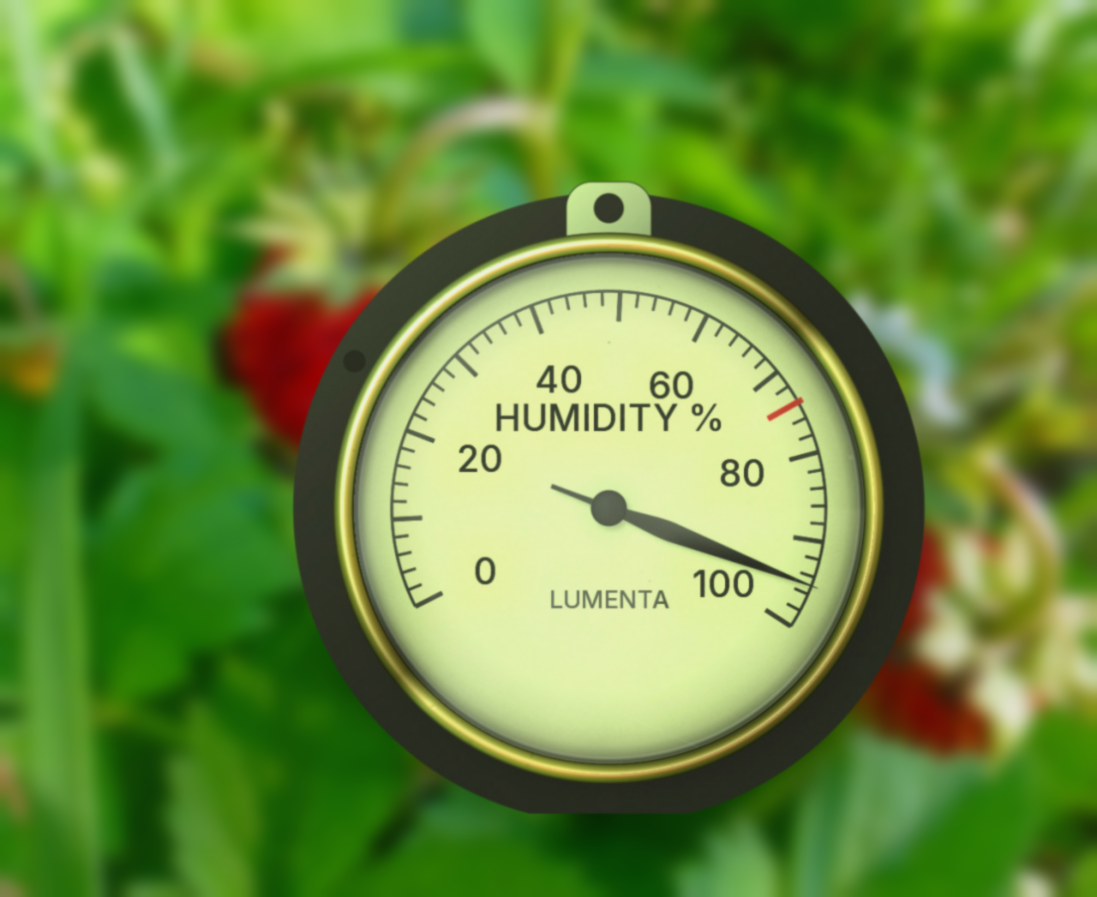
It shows value=95 unit=%
